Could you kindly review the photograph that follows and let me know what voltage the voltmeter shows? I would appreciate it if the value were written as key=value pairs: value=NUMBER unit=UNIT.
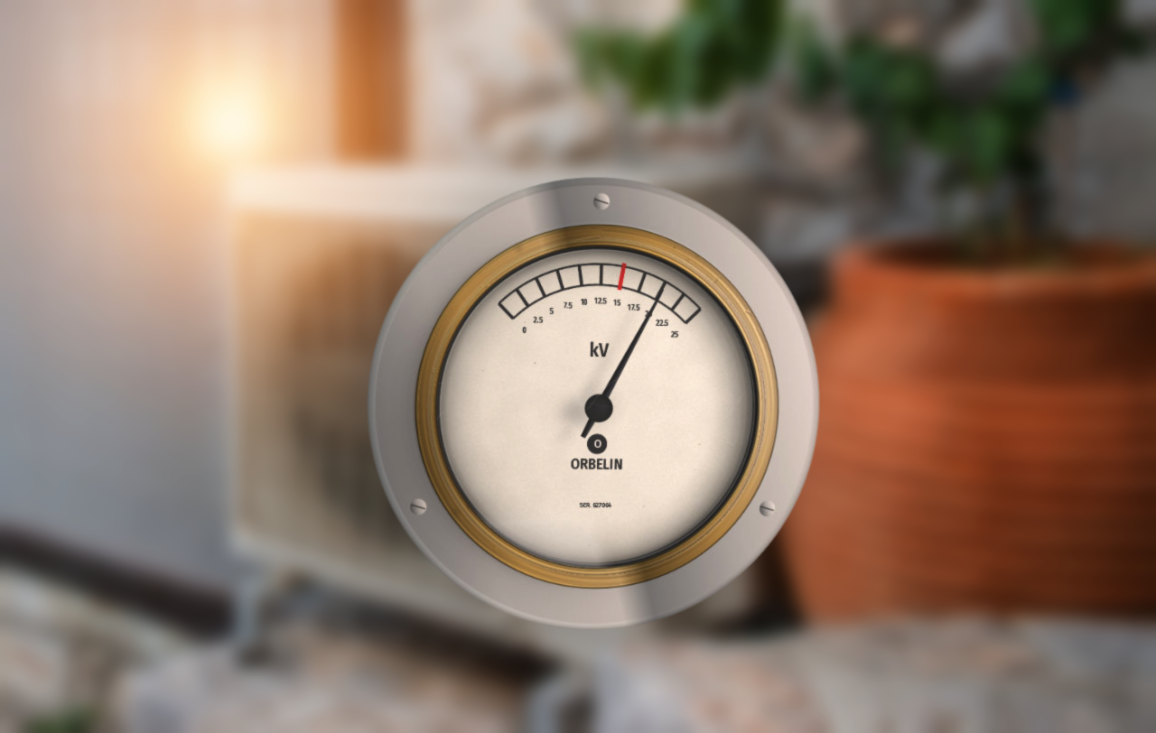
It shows value=20 unit=kV
